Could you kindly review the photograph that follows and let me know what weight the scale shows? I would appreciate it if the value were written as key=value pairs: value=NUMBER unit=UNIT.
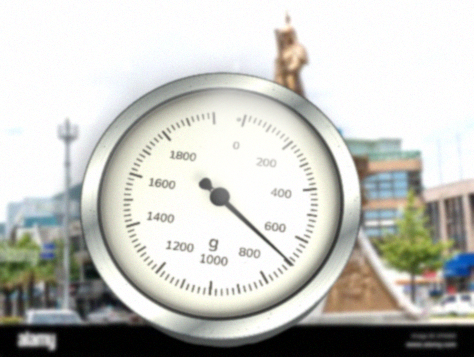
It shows value=700 unit=g
